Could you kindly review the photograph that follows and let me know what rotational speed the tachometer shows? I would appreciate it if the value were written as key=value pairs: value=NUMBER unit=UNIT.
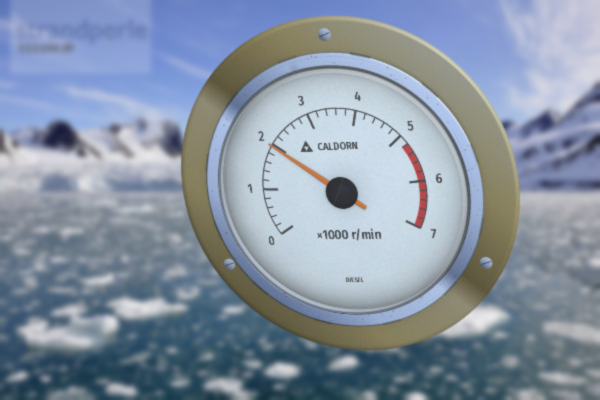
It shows value=2000 unit=rpm
